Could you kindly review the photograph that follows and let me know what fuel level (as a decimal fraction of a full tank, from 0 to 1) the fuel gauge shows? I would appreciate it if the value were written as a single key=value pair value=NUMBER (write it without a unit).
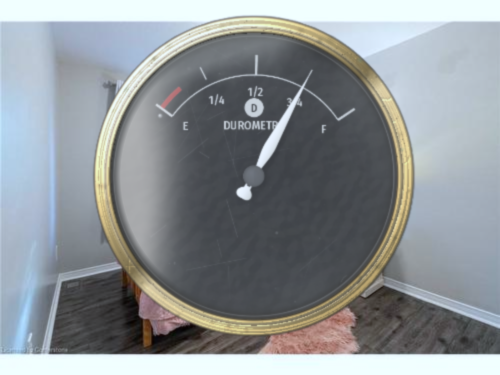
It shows value=0.75
